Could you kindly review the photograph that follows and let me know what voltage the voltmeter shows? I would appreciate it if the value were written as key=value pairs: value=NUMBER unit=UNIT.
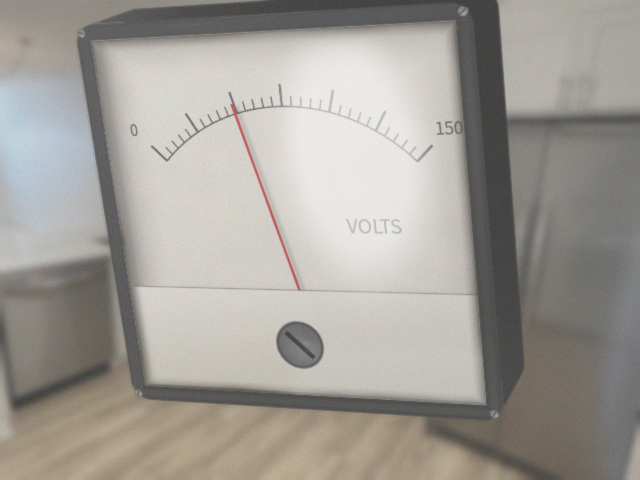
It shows value=50 unit=V
